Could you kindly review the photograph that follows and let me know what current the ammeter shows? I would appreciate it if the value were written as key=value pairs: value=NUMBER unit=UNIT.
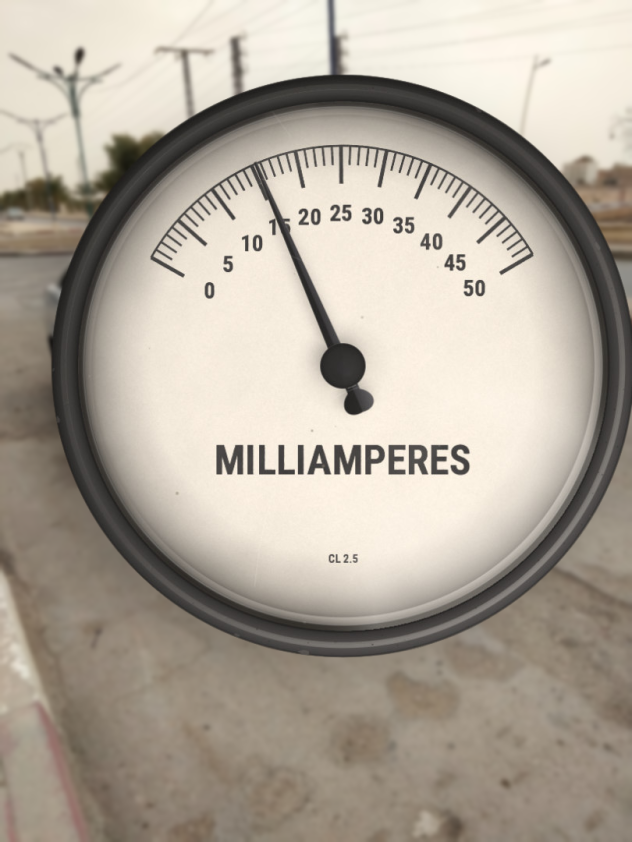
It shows value=15.5 unit=mA
